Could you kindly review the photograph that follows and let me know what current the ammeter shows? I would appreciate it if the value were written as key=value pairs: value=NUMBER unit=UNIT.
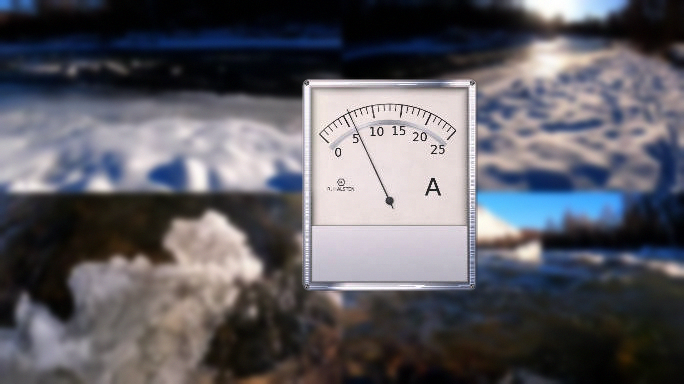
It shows value=6 unit=A
